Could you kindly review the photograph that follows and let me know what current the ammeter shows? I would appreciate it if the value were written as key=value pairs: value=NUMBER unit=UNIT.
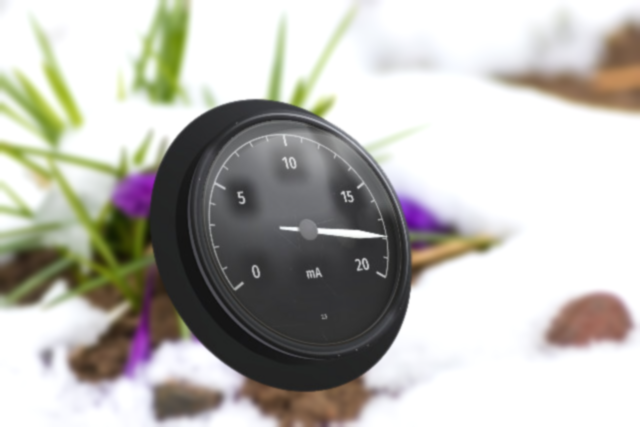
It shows value=18 unit=mA
